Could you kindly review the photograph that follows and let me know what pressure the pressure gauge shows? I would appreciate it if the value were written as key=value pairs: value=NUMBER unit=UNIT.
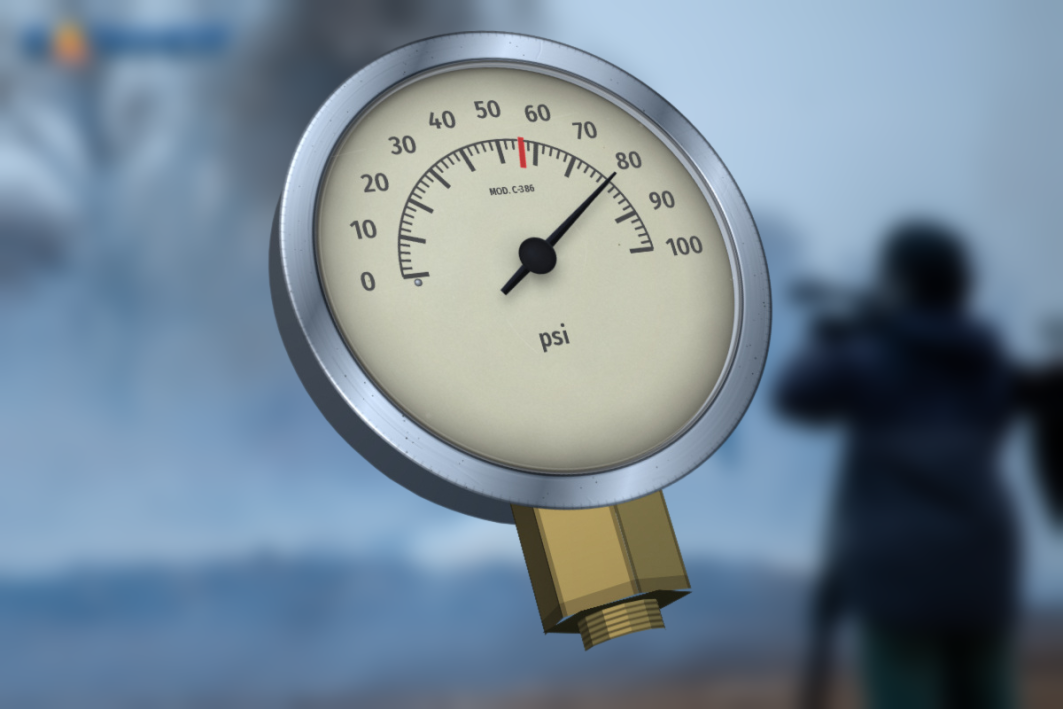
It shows value=80 unit=psi
